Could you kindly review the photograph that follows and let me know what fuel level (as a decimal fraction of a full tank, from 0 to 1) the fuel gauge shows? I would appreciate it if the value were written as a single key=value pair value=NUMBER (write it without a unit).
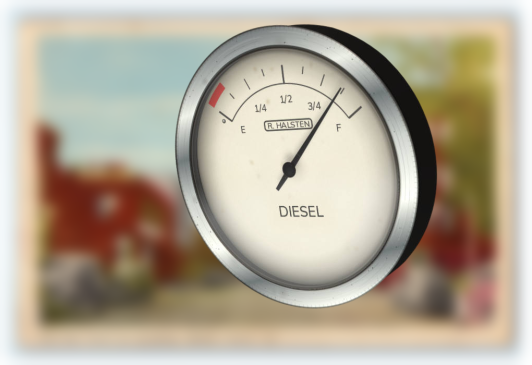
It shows value=0.875
